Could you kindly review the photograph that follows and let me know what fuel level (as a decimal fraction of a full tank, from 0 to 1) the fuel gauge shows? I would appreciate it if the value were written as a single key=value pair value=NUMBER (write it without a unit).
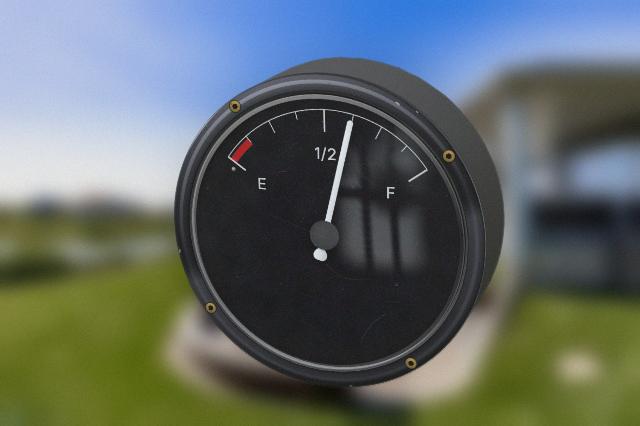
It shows value=0.625
